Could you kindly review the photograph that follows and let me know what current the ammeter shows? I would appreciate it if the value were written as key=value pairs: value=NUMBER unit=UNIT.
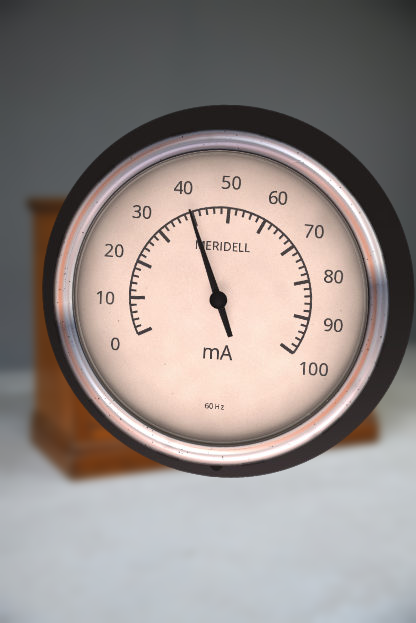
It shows value=40 unit=mA
